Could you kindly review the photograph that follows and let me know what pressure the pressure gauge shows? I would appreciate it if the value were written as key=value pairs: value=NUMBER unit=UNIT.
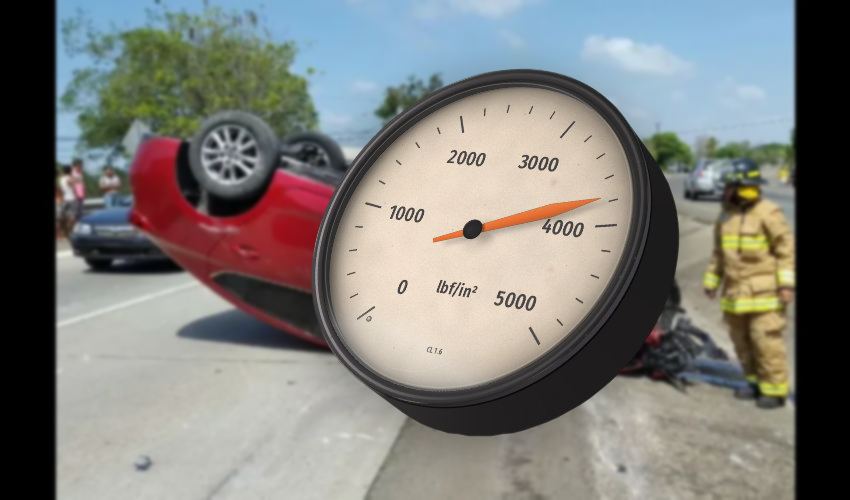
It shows value=3800 unit=psi
